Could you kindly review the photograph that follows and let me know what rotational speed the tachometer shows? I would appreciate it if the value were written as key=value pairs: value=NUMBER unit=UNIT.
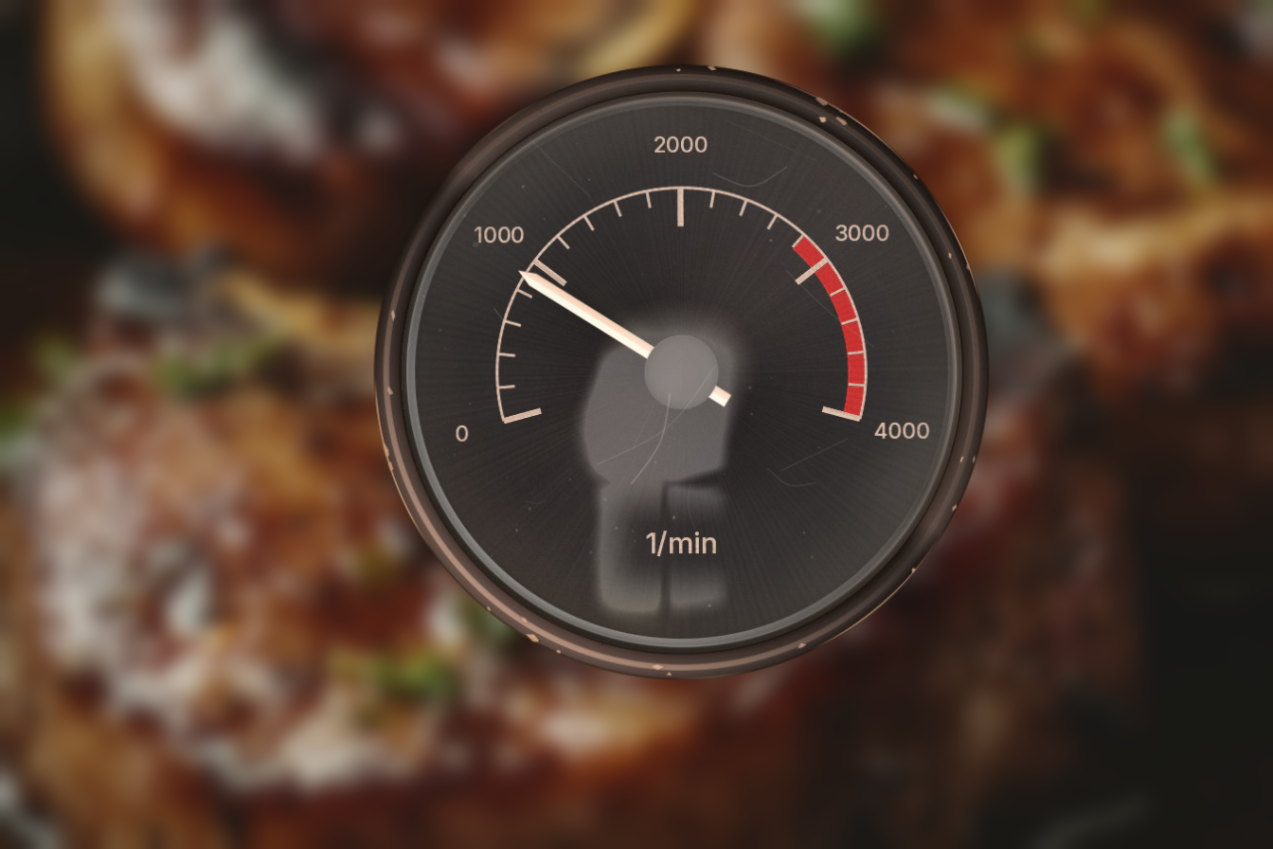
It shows value=900 unit=rpm
